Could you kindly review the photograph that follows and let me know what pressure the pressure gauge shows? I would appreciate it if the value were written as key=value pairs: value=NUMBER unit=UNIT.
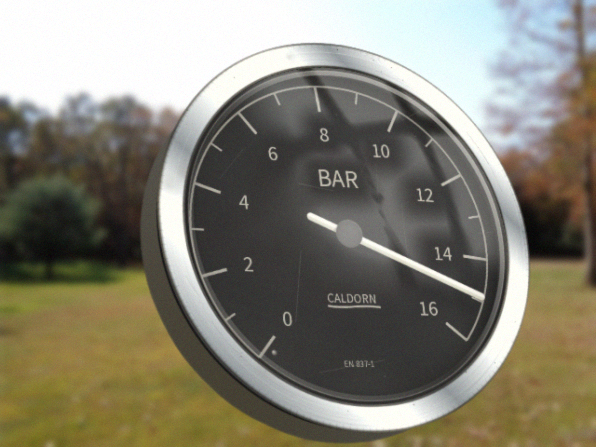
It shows value=15 unit=bar
